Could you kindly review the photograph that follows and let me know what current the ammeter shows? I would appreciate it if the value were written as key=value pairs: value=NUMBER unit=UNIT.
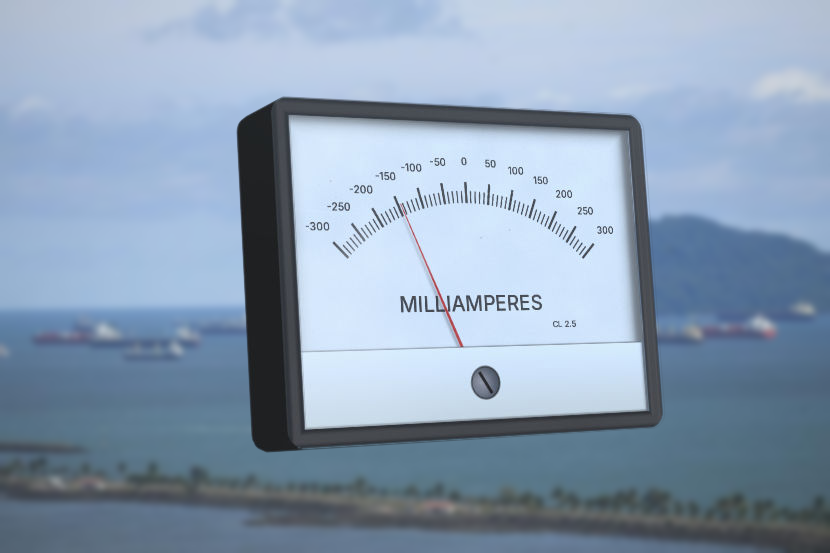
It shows value=-150 unit=mA
